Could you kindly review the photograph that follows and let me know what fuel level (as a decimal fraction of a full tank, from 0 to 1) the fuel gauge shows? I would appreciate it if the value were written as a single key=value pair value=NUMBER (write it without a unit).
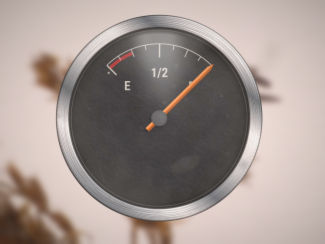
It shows value=1
